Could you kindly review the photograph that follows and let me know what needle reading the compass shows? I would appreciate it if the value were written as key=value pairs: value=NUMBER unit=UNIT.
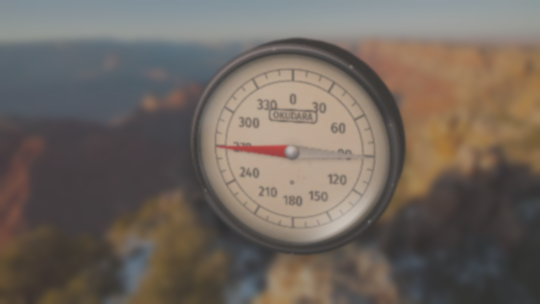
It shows value=270 unit=°
